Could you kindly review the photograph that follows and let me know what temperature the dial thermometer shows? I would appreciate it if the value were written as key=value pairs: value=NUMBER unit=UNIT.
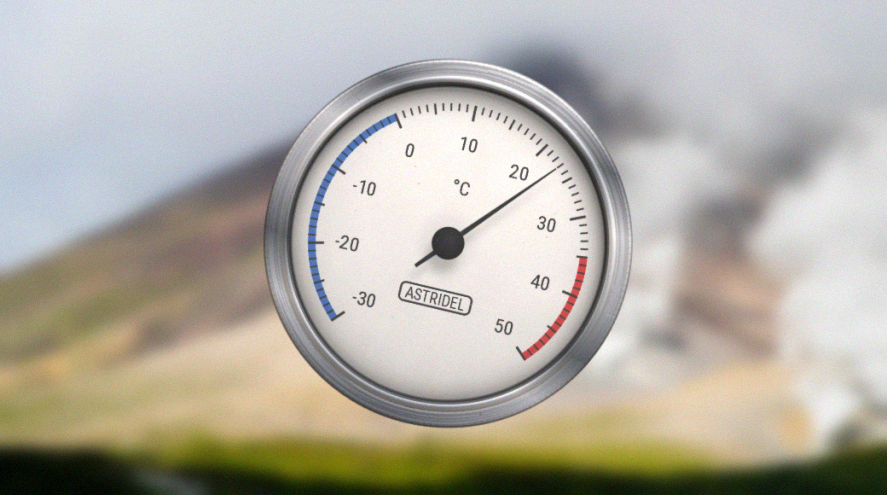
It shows value=23 unit=°C
